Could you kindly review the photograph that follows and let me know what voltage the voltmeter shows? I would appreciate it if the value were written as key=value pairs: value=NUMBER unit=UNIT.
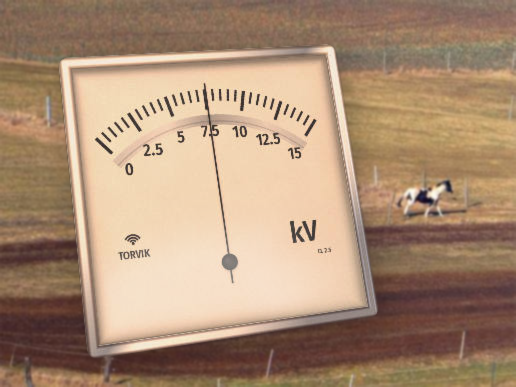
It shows value=7.5 unit=kV
